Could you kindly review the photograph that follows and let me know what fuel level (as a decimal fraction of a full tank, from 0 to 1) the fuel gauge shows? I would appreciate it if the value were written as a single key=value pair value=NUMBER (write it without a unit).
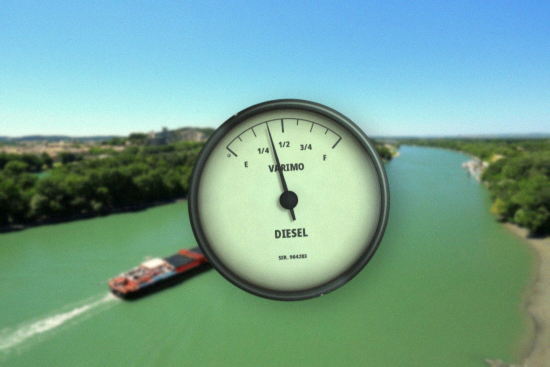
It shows value=0.375
